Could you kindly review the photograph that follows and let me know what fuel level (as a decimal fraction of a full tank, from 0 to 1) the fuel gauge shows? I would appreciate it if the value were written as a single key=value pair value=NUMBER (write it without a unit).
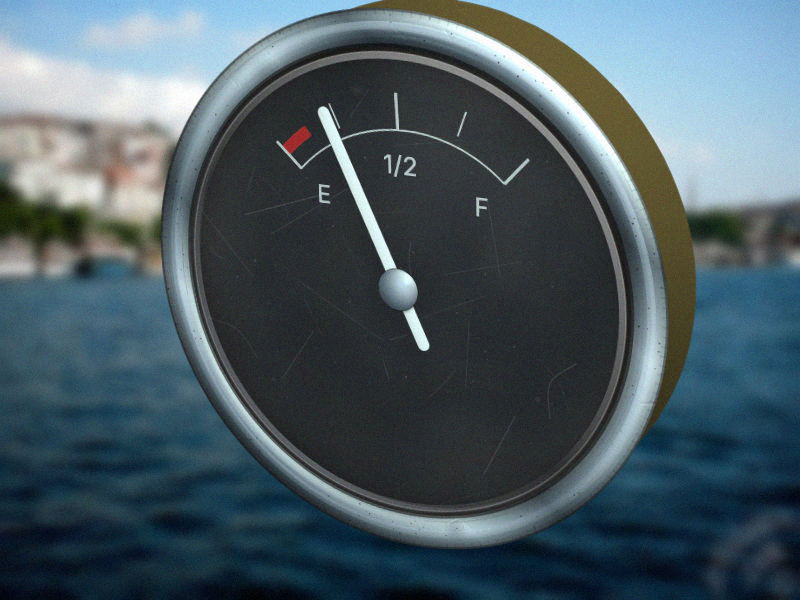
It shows value=0.25
